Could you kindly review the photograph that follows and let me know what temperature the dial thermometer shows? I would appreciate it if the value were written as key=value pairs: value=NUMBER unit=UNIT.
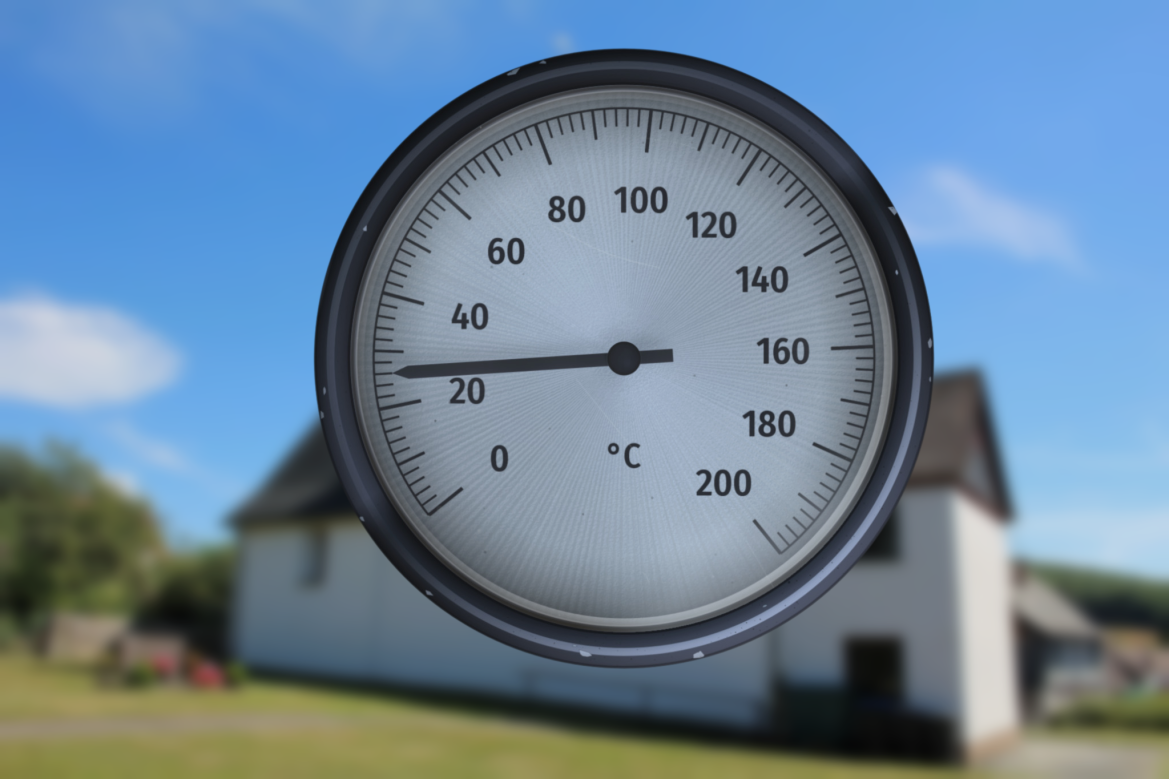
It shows value=26 unit=°C
